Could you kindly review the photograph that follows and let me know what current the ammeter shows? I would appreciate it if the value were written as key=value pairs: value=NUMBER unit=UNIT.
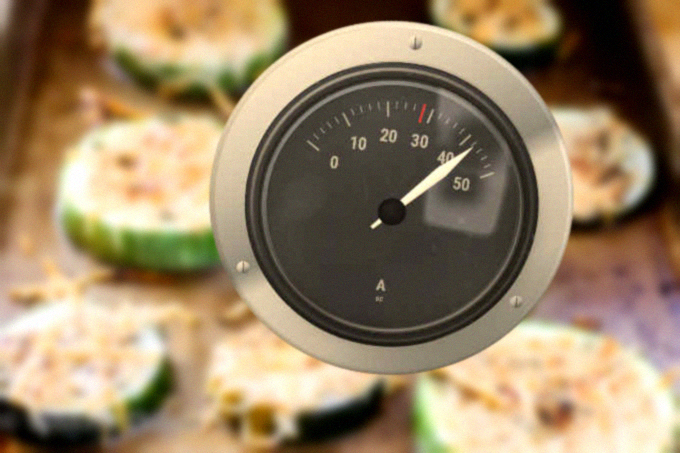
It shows value=42 unit=A
